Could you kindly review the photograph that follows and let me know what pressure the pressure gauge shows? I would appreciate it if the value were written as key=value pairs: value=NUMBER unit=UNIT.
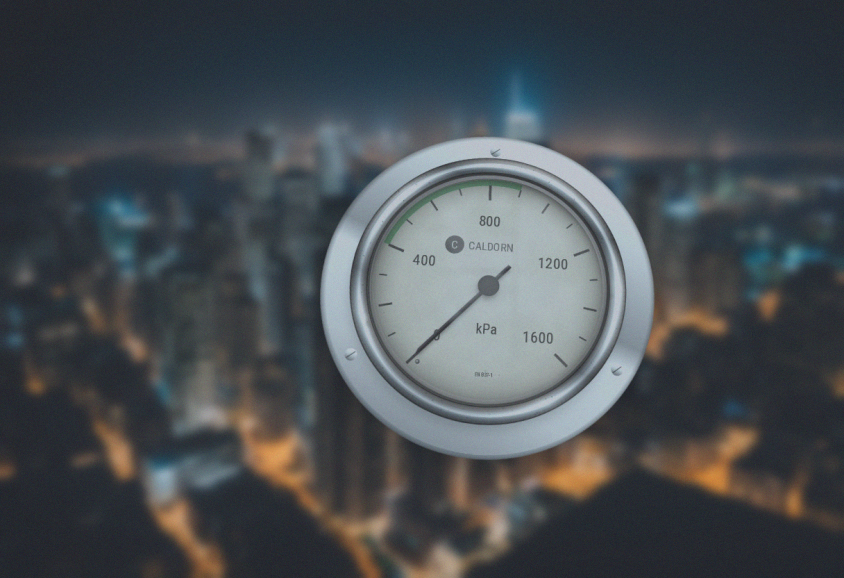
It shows value=0 unit=kPa
